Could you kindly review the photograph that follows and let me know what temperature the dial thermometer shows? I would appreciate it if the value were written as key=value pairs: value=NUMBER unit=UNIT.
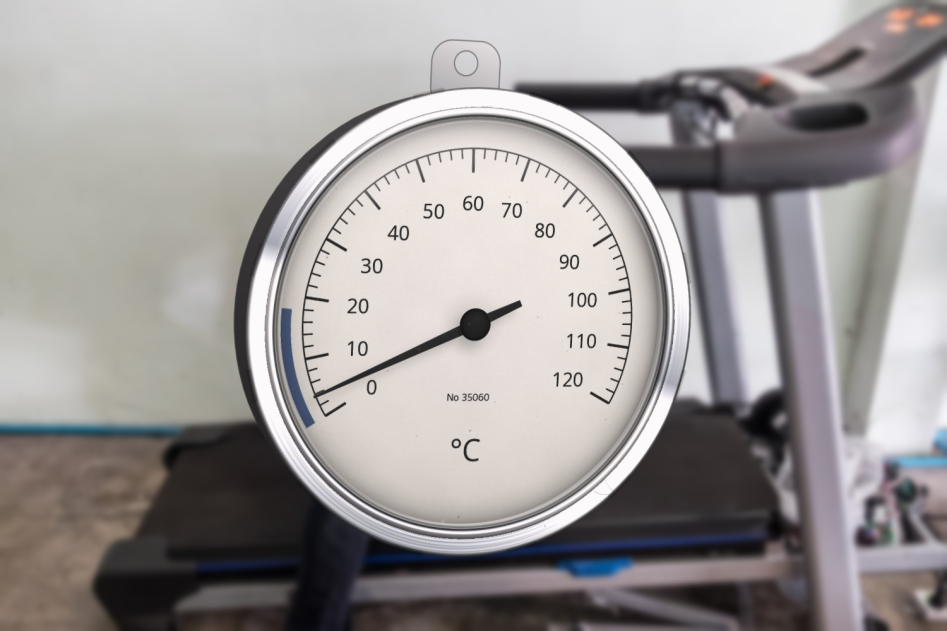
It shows value=4 unit=°C
